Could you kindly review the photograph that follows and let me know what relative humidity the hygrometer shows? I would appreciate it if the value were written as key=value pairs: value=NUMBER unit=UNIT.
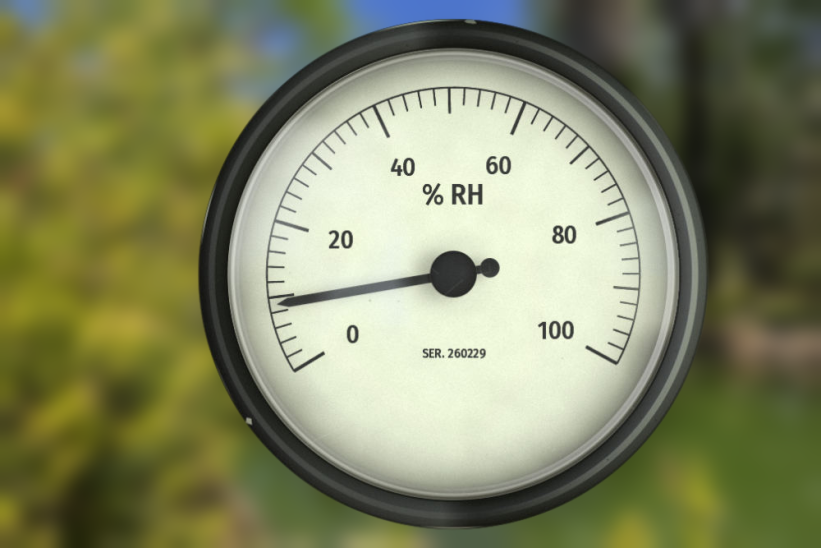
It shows value=9 unit=%
